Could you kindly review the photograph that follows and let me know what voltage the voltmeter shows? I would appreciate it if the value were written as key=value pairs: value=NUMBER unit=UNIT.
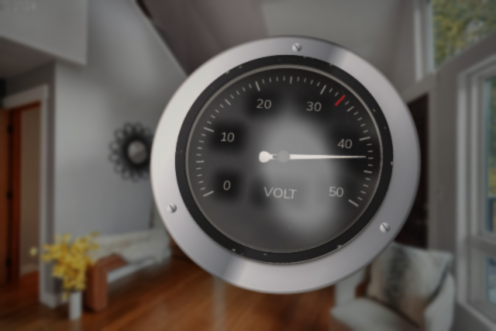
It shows value=43 unit=V
